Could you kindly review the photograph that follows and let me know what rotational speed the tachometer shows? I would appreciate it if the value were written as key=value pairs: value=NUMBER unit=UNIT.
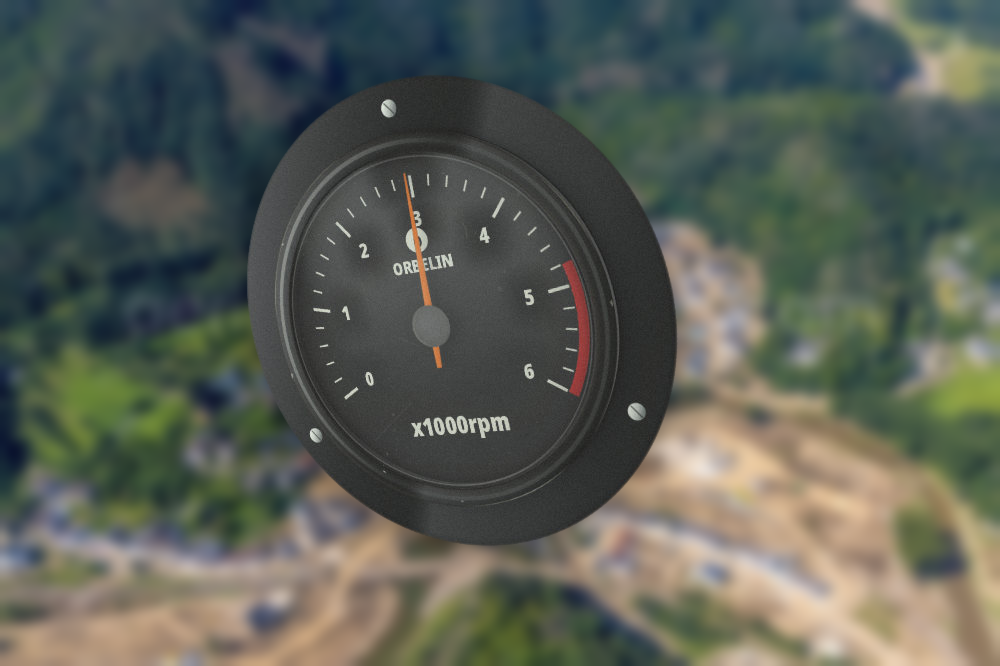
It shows value=3000 unit=rpm
